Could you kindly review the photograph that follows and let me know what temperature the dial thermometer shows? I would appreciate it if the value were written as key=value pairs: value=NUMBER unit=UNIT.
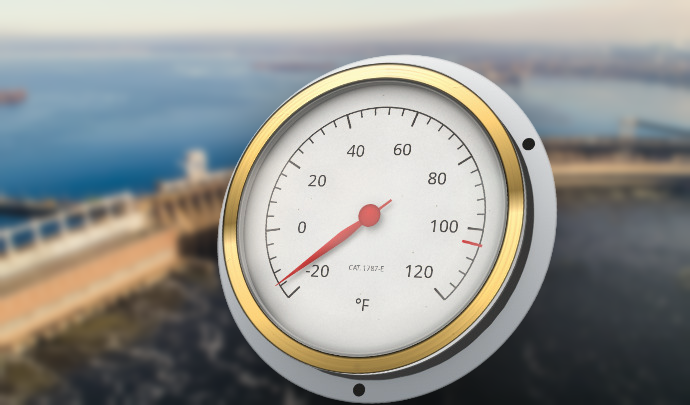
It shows value=-16 unit=°F
